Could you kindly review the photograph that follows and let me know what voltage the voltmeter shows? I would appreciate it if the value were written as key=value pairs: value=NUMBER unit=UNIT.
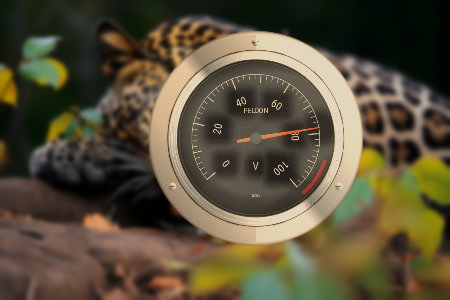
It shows value=78 unit=V
